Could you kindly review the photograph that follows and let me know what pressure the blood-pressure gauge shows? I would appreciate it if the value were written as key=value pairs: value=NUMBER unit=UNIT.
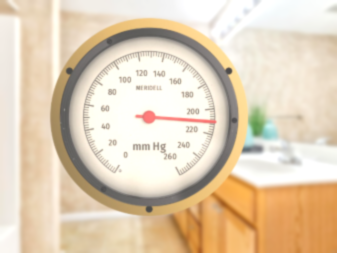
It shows value=210 unit=mmHg
